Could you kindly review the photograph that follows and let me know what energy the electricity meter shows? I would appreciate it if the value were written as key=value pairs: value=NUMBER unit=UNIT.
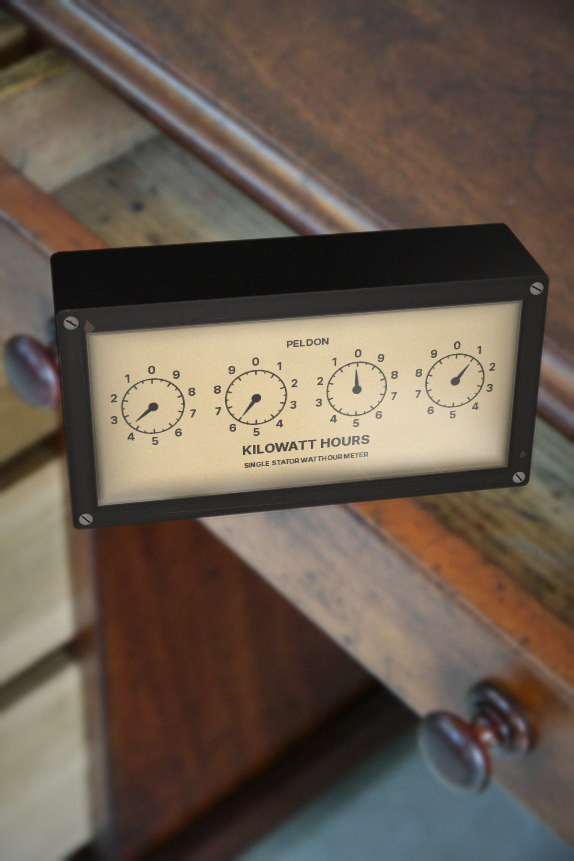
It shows value=3601 unit=kWh
